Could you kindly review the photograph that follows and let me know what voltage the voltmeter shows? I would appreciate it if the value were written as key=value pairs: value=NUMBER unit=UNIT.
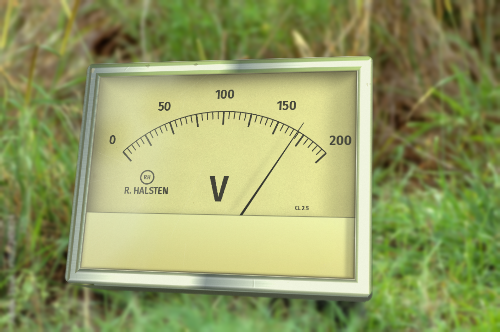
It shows value=170 unit=V
